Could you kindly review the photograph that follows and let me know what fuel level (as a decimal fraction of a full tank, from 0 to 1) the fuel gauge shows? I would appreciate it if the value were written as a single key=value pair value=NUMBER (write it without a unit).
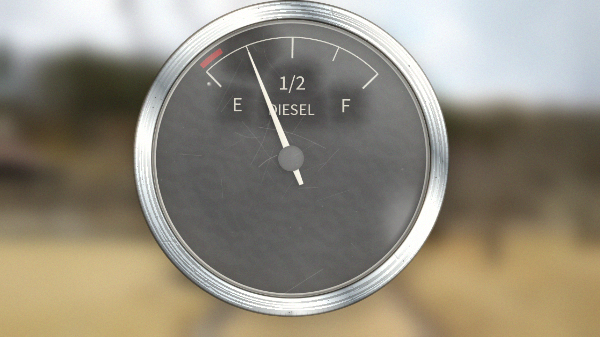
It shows value=0.25
